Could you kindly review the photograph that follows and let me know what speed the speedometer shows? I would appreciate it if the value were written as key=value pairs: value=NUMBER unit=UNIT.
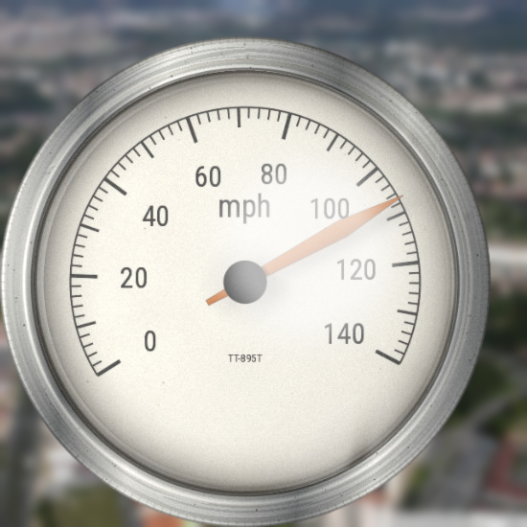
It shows value=107 unit=mph
